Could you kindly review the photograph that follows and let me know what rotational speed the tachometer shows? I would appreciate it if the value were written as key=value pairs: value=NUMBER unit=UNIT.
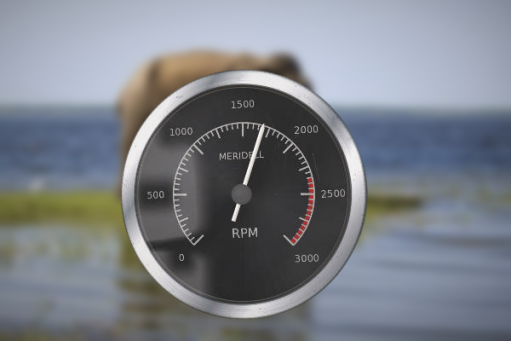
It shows value=1700 unit=rpm
